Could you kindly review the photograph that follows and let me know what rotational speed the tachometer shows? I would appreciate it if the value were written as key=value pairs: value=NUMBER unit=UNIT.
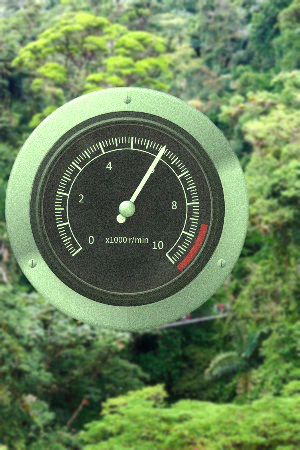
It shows value=6000 unit=rpm
